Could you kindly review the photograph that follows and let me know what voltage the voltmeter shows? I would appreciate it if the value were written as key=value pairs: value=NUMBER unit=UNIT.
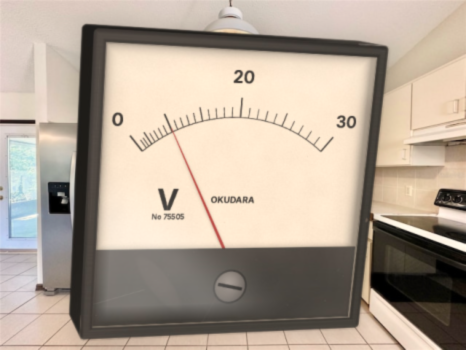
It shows value=10 unit=V
